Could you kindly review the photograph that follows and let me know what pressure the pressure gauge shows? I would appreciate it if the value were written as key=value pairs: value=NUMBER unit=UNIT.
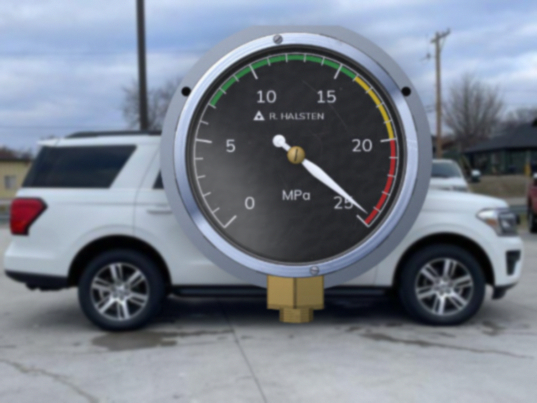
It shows value=24.5 unit=MPa
